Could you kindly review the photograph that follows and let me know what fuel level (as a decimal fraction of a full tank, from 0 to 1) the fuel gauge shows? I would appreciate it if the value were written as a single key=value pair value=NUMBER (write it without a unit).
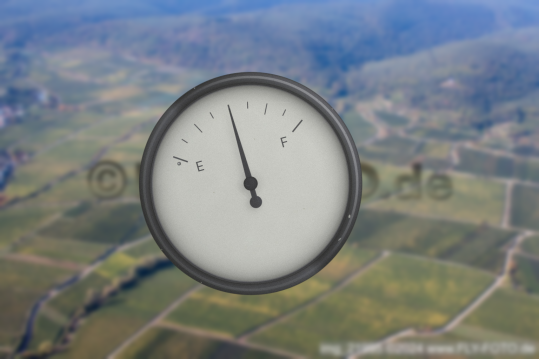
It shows value=0.5
